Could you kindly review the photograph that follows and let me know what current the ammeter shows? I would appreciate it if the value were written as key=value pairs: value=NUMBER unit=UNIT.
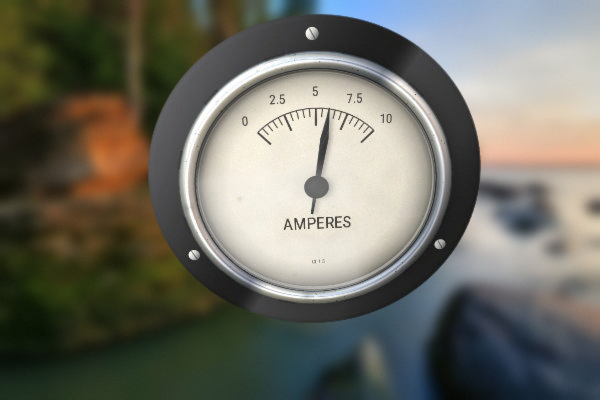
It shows value=6 unit=A
